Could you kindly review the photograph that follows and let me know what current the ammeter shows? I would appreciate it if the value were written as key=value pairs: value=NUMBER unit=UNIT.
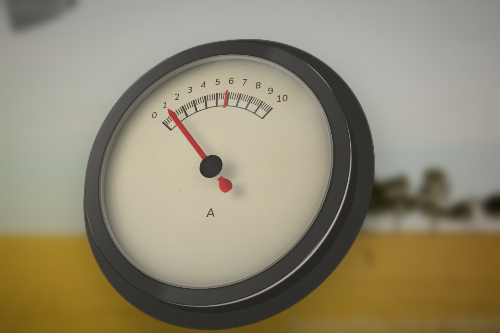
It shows value=1 unit=A
